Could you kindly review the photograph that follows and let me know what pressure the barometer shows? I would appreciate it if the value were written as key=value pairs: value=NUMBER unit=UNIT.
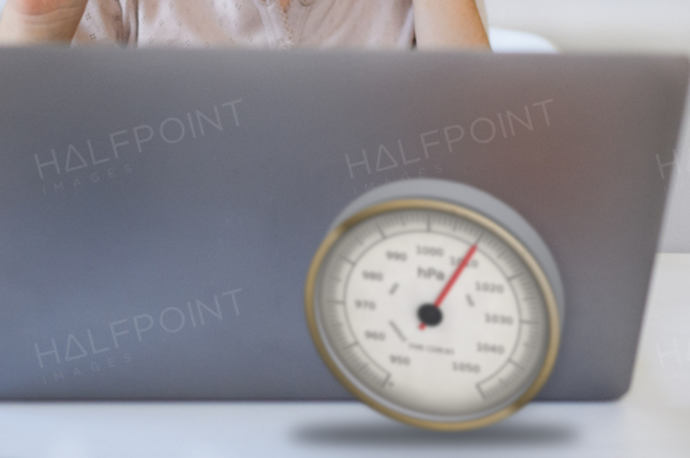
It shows value=1010 unit=hPa
